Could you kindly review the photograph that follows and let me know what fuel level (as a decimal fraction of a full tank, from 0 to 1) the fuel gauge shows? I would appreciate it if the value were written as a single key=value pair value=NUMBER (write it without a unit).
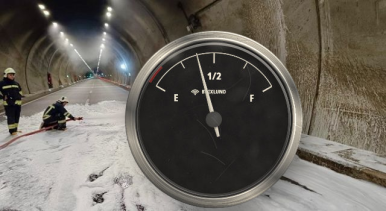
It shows value=0.375
